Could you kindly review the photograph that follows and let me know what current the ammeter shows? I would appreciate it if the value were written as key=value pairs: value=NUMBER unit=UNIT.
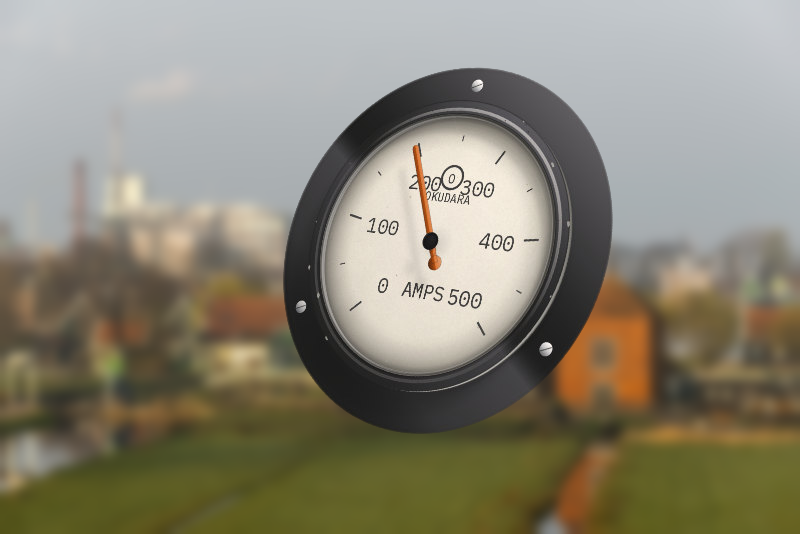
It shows value=200 unit=A
